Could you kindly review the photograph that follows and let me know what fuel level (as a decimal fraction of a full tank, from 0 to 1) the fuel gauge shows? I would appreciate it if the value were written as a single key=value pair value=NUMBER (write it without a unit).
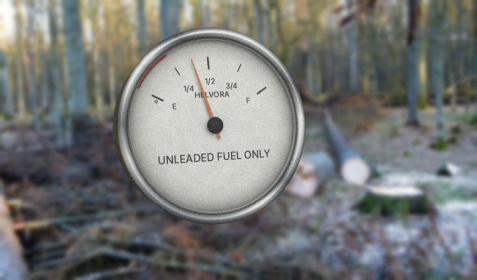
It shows value=0.375
